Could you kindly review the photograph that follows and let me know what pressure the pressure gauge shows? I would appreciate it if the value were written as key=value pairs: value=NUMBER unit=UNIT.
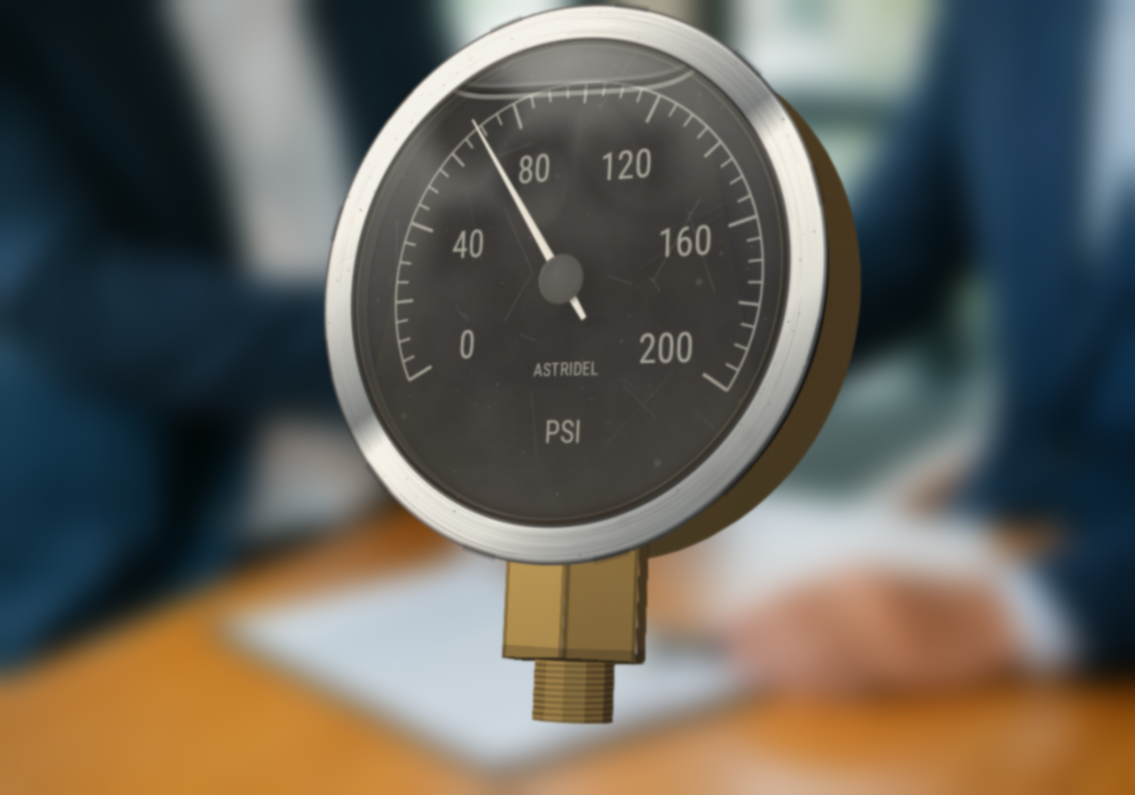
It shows value=70 unit=psi
